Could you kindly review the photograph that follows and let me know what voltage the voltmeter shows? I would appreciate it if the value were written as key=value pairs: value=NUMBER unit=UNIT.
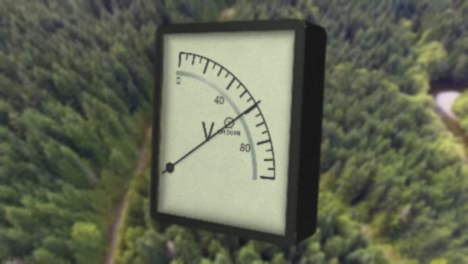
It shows value=60 unit=V
